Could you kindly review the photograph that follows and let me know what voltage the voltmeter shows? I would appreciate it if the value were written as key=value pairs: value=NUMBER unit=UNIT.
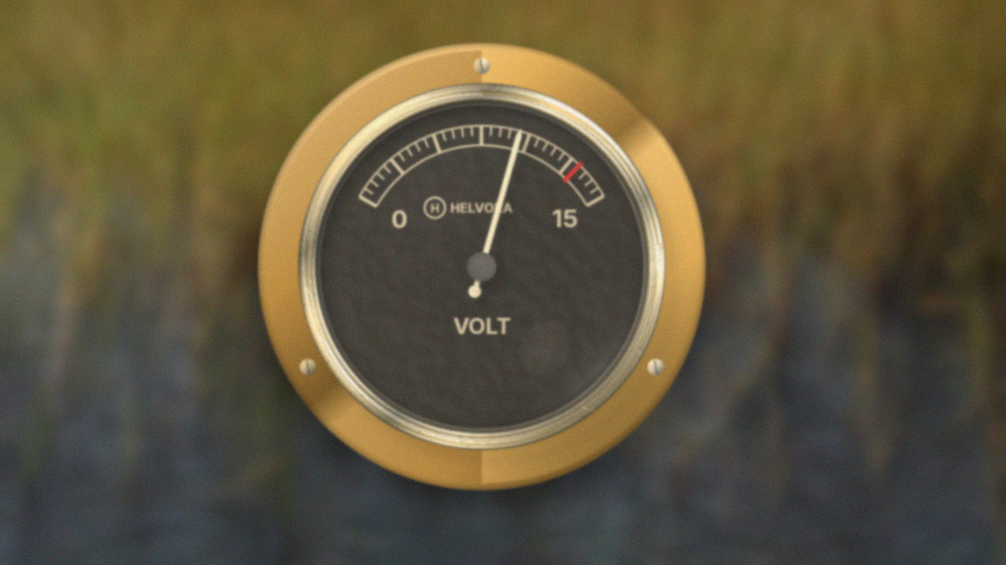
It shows value=9.5 unit=V
